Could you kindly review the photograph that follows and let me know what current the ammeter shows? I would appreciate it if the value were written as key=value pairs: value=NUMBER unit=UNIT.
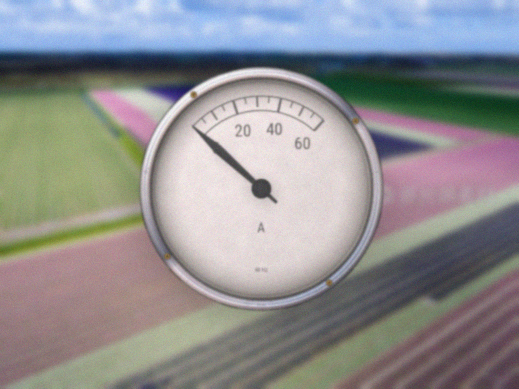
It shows value=0 unit=A
